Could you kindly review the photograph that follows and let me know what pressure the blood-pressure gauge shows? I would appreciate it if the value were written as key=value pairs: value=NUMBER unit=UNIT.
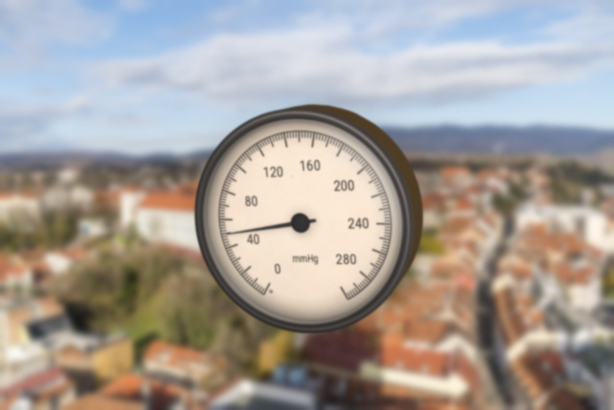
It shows value=50 unit=mmHg
